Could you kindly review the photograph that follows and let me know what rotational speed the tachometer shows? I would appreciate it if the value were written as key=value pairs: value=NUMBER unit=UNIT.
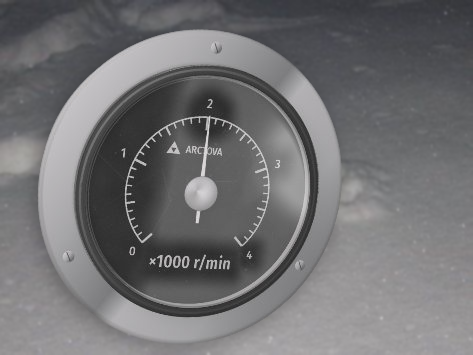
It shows value=2000 unit=rpm
